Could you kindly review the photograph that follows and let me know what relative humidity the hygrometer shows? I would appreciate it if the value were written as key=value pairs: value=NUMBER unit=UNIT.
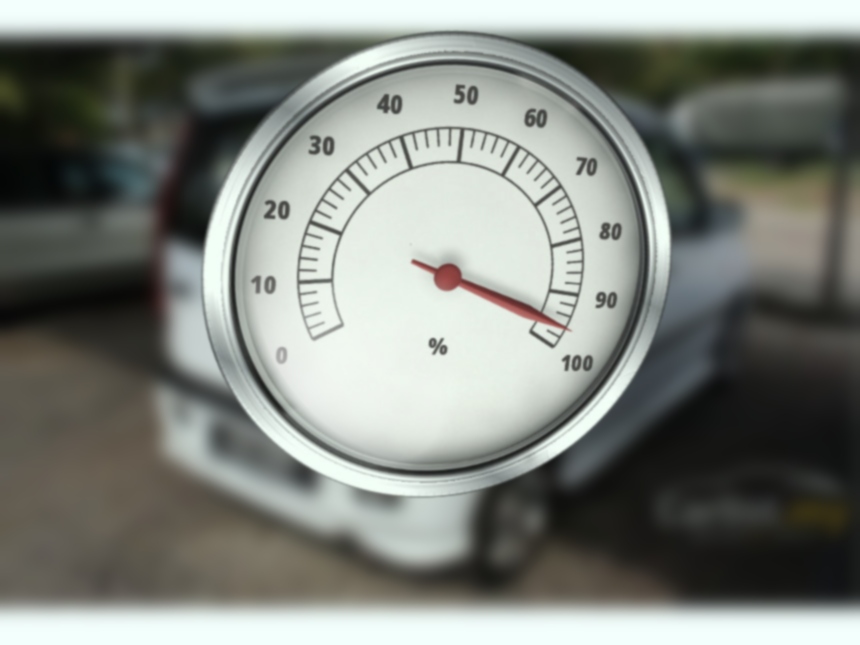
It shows value=96 unit=%
